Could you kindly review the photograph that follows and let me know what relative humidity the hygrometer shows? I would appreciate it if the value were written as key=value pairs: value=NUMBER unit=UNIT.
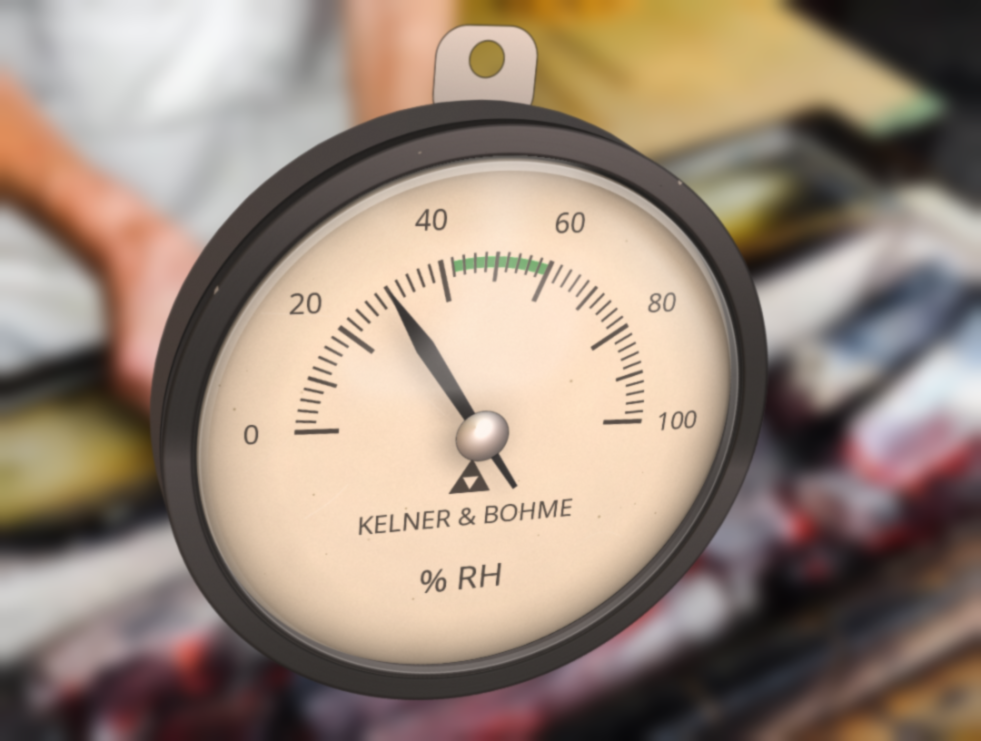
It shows value=30 unit=%
